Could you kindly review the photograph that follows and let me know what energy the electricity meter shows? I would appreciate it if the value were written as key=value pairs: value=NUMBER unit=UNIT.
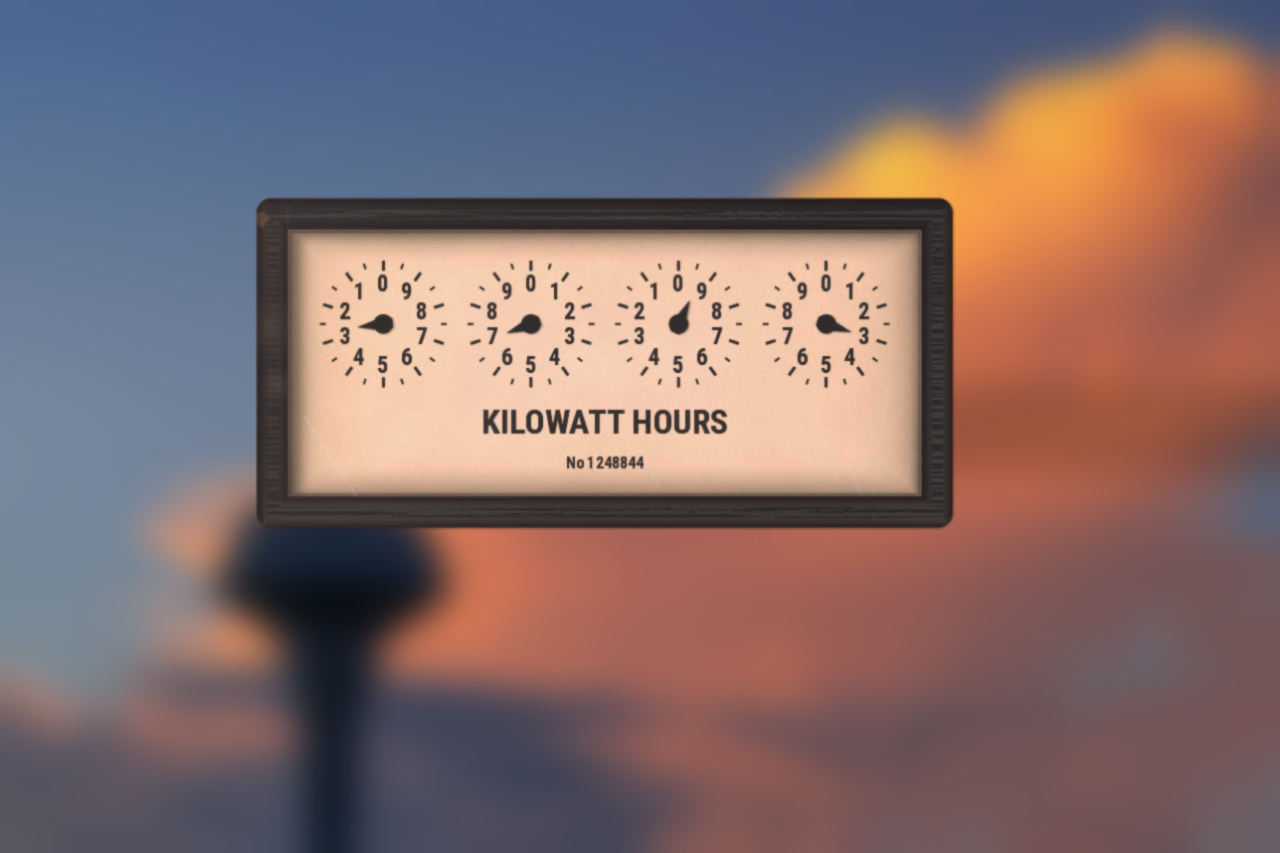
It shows value=2693 unit=kWh
